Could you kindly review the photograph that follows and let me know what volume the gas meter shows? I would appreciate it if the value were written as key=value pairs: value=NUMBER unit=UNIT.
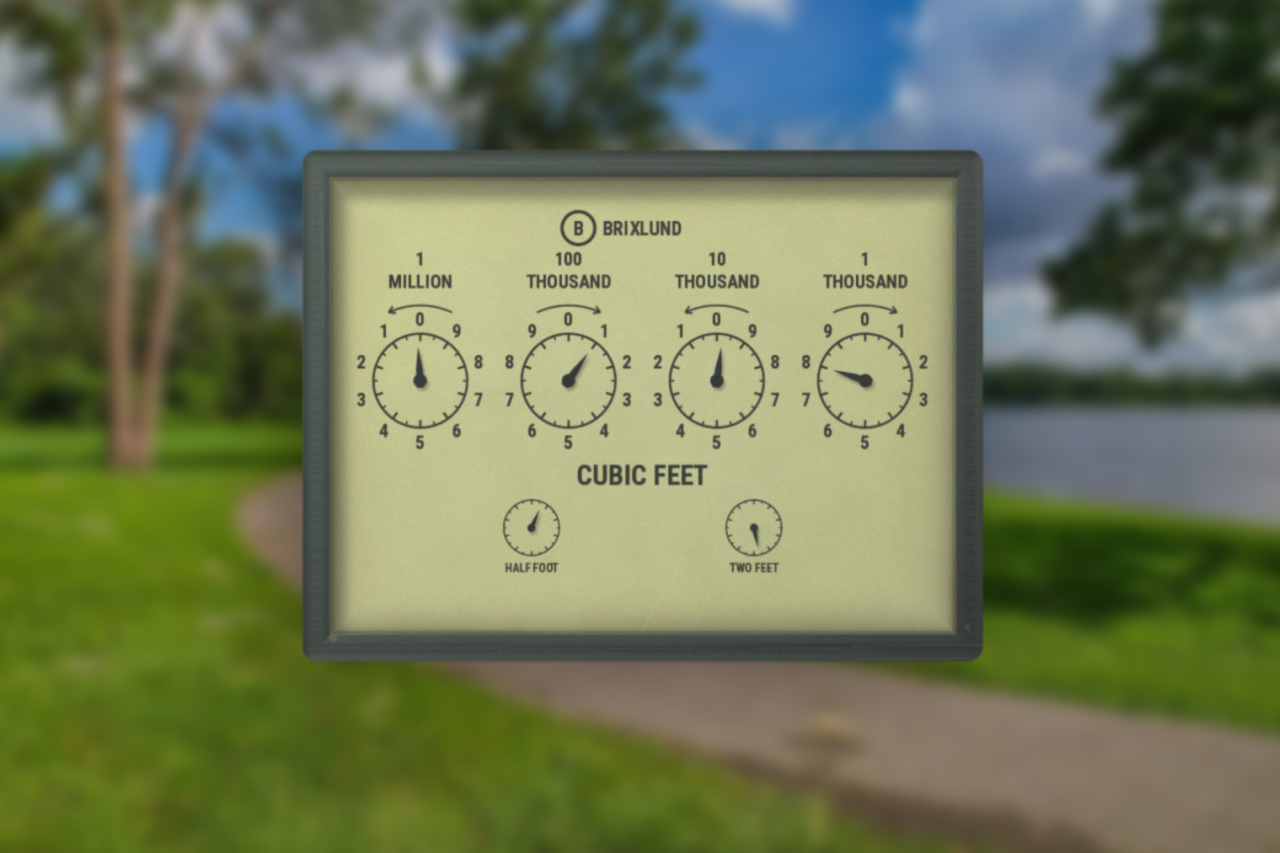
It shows value=9800 unit=ft³
